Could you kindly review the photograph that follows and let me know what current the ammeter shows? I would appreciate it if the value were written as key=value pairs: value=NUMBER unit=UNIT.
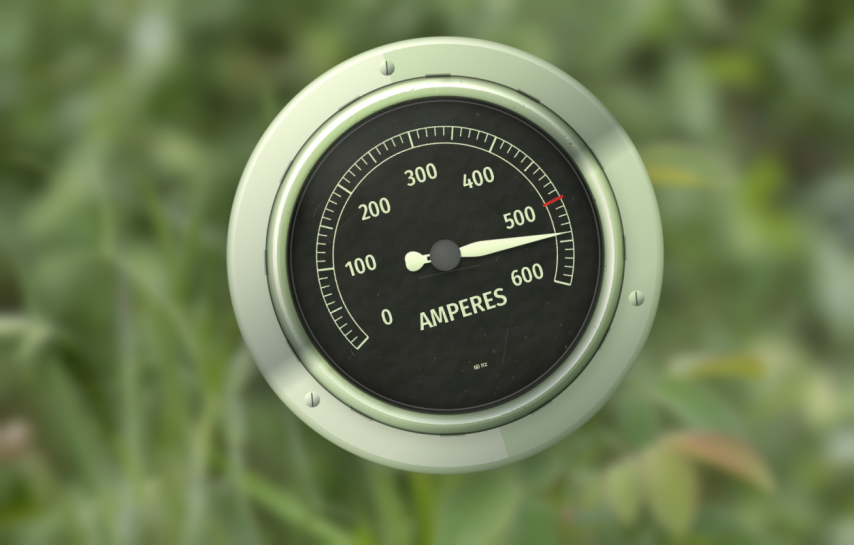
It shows value=540 unit=A
